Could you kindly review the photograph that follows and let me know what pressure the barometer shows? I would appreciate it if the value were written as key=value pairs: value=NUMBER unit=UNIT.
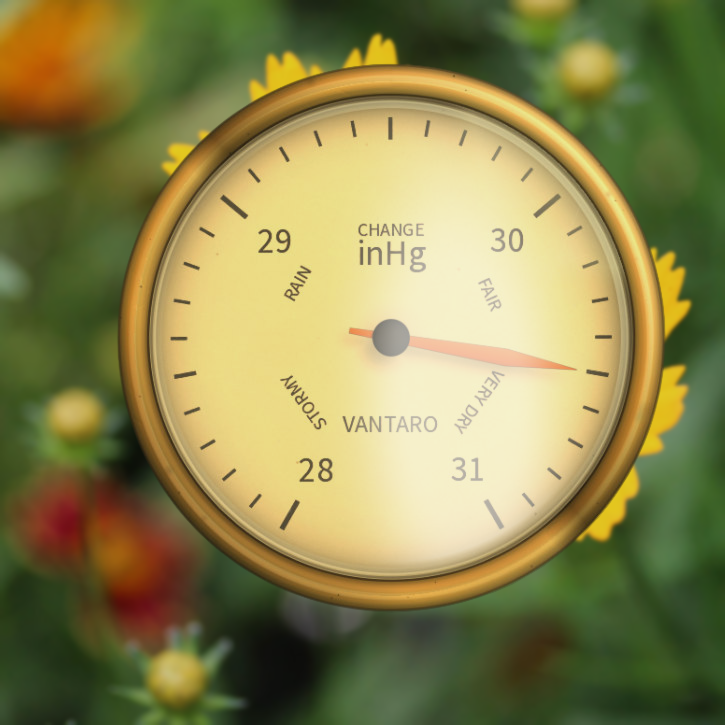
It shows value=30.5 unit=inHg
